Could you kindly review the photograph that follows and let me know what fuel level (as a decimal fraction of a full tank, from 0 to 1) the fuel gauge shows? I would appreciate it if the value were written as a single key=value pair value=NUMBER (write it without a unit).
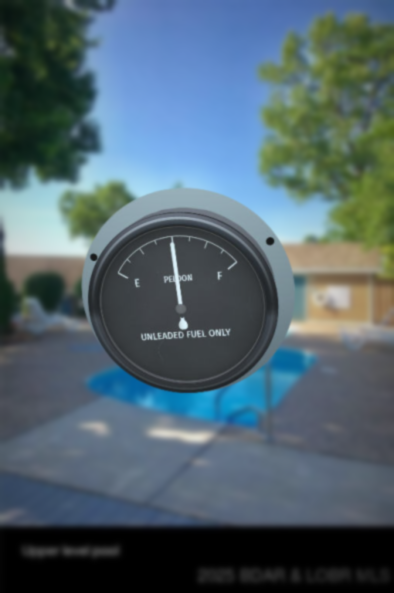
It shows value=0.5
